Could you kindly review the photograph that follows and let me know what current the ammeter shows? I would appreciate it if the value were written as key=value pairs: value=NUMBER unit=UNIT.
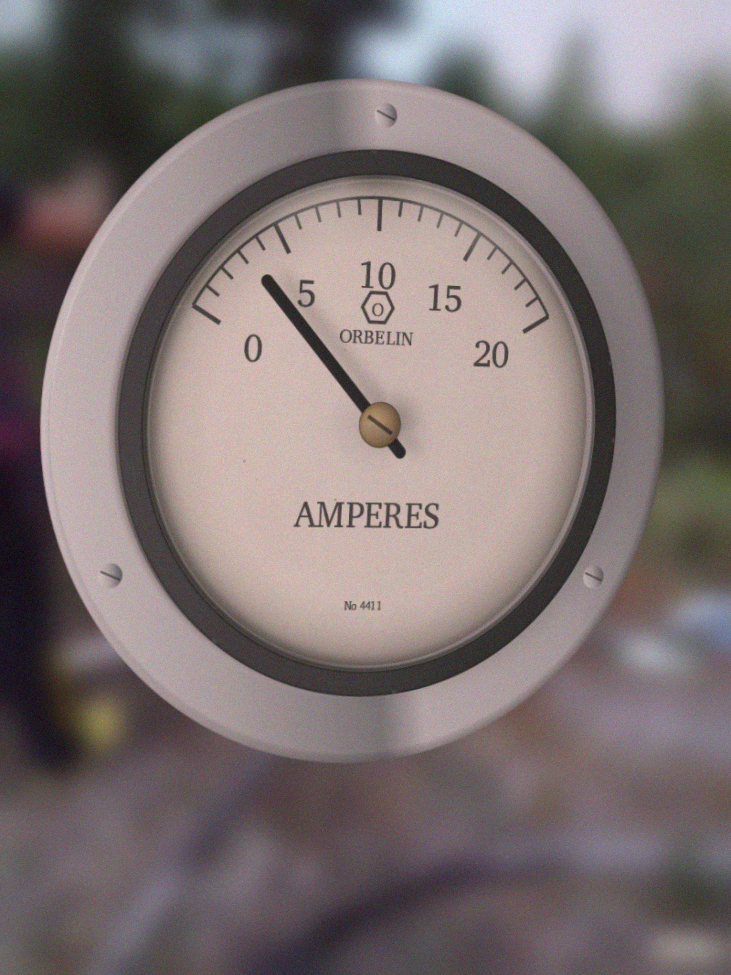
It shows value=3 unit=A
